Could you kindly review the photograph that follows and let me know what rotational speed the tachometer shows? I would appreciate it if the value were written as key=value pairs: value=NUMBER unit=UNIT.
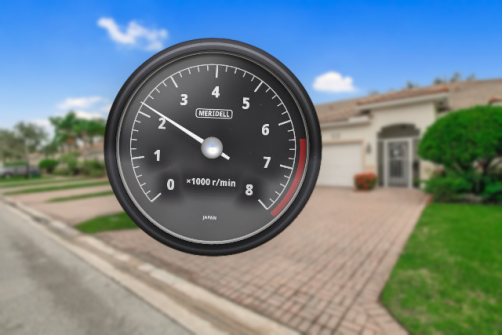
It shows value=2200 unit=rpm
